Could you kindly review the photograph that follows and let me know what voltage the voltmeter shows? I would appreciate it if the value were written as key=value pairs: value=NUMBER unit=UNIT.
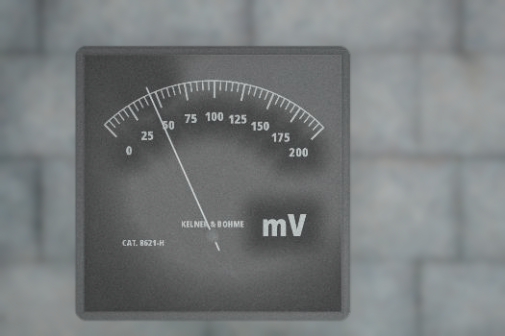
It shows value=45 unit=mV
